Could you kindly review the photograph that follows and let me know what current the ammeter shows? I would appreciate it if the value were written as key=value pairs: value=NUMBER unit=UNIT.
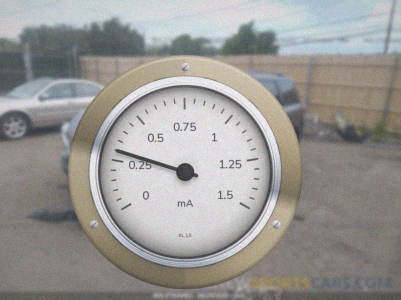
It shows value=0.3 unit=mA
